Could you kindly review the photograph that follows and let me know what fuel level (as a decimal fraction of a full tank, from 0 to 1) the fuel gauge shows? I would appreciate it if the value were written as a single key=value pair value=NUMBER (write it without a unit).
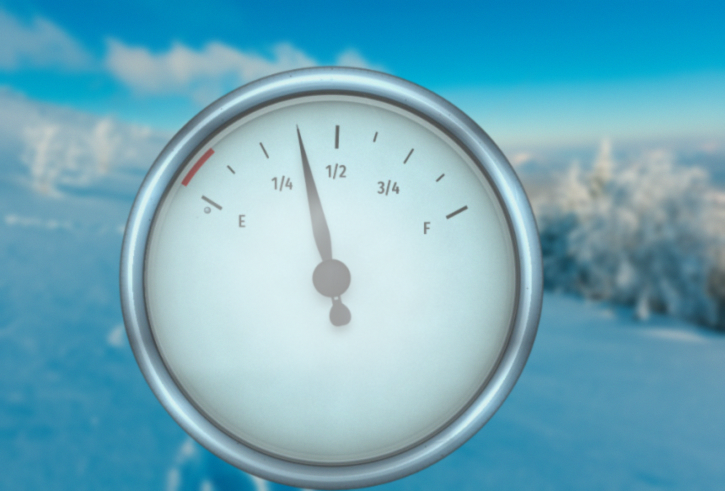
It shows value=0.375
